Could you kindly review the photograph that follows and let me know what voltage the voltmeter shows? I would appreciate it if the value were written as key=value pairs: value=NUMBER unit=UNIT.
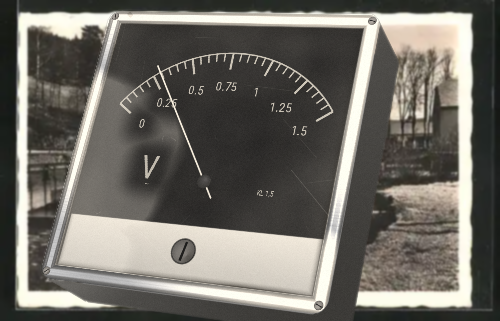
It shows value=0.3 unit=V
